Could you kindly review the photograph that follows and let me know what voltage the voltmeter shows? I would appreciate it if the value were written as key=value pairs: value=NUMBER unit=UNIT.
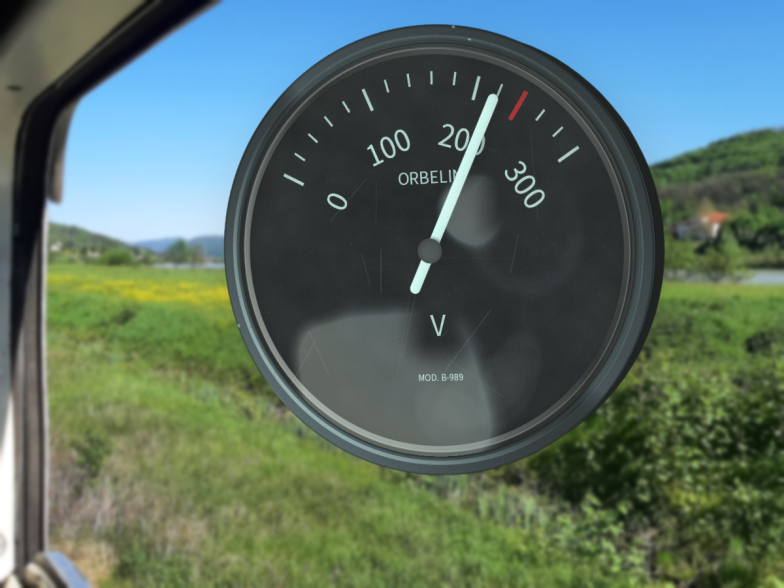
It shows value=220 unit=V
